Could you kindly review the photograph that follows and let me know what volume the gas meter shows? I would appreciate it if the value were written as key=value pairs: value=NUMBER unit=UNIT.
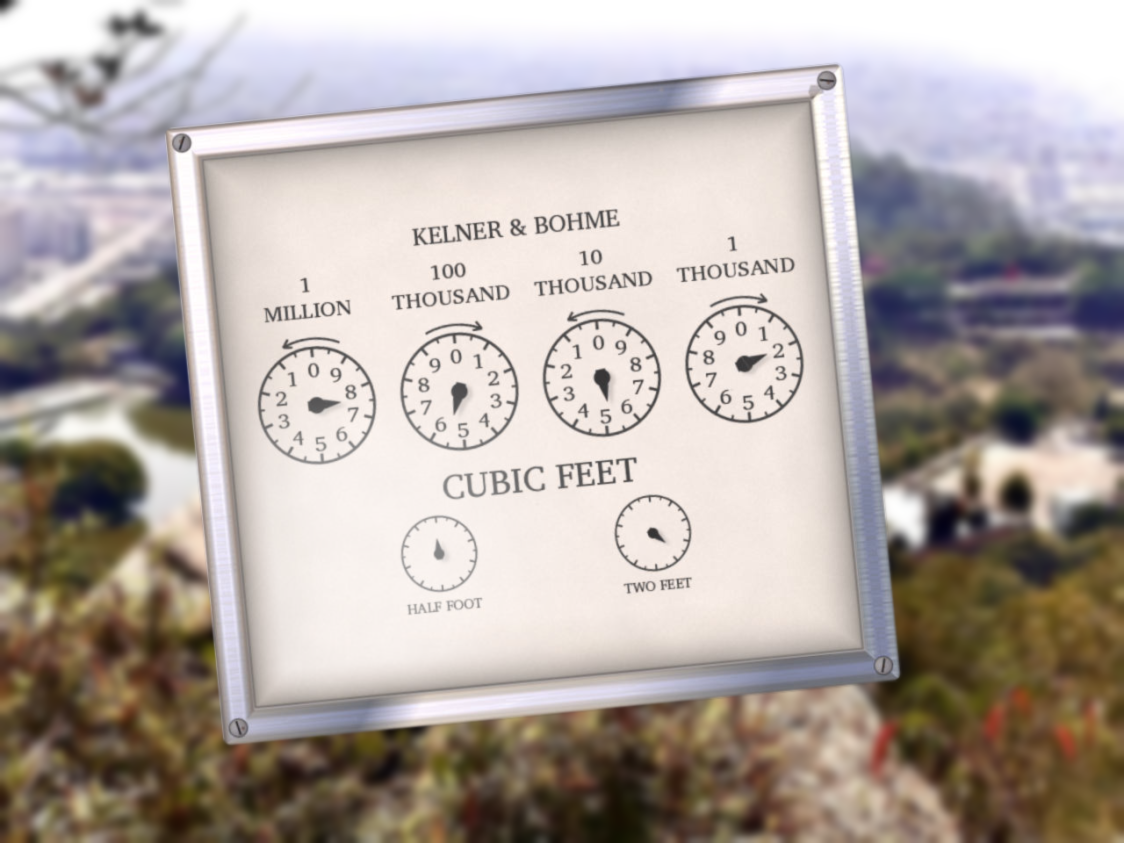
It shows value=755200 unit=ft³
